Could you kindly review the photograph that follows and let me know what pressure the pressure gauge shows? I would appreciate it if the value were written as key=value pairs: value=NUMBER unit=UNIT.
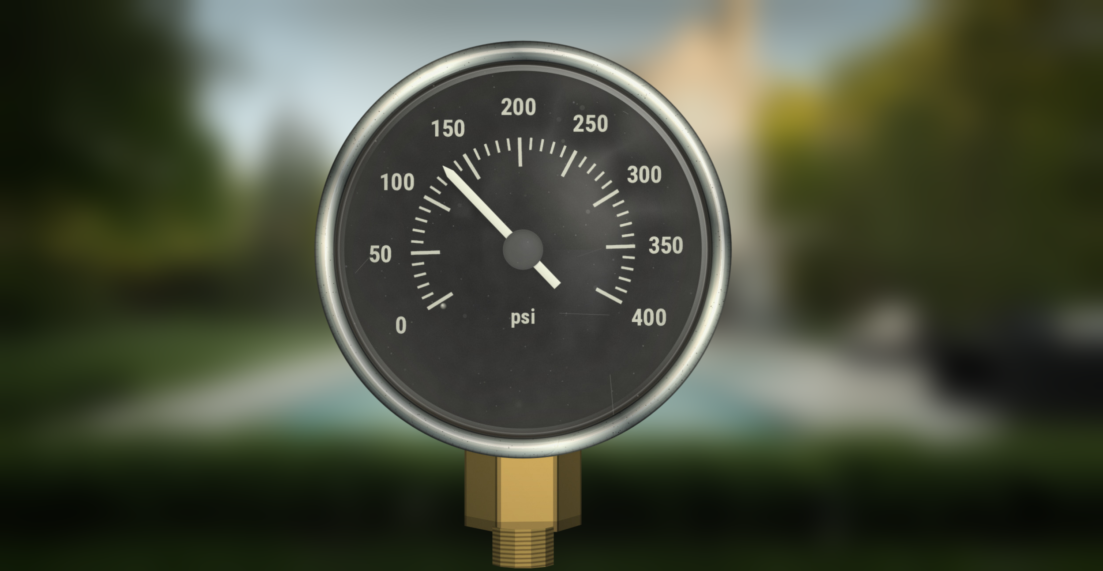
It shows value=130 unit=psi
